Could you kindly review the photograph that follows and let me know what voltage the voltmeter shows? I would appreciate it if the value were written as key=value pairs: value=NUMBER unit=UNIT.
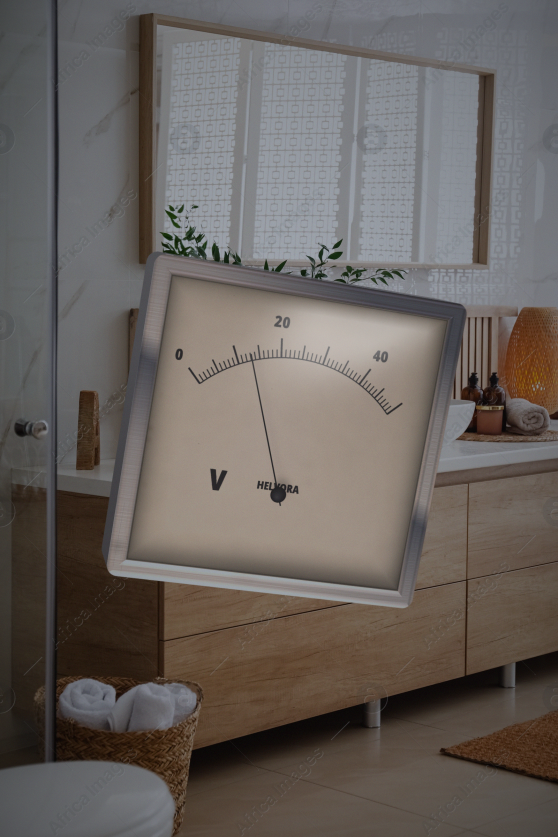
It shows value=13 unit=V
